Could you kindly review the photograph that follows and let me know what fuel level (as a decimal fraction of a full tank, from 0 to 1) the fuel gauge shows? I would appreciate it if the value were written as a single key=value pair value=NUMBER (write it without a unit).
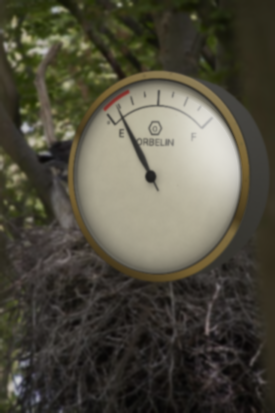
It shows value=0.125
